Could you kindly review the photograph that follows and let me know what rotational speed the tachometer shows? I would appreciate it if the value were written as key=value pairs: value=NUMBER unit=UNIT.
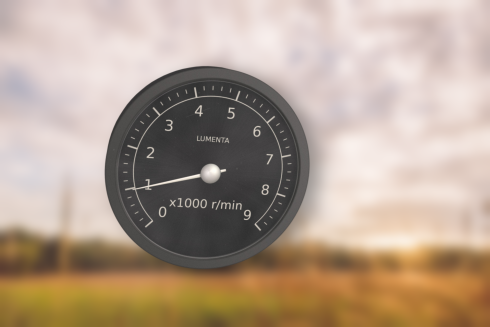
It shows value=1000 unit=rpm
